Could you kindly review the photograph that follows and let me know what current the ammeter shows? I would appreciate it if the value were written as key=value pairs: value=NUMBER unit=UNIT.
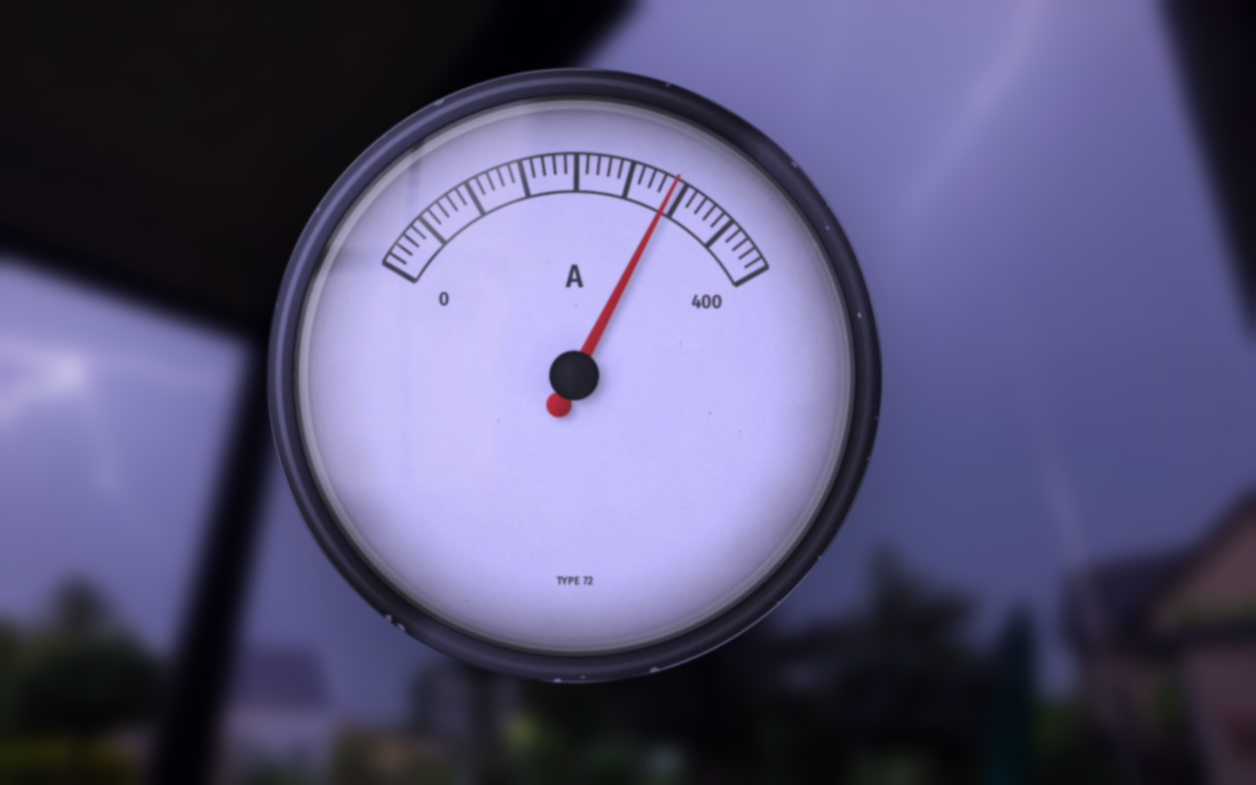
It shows value=290 unit=A
